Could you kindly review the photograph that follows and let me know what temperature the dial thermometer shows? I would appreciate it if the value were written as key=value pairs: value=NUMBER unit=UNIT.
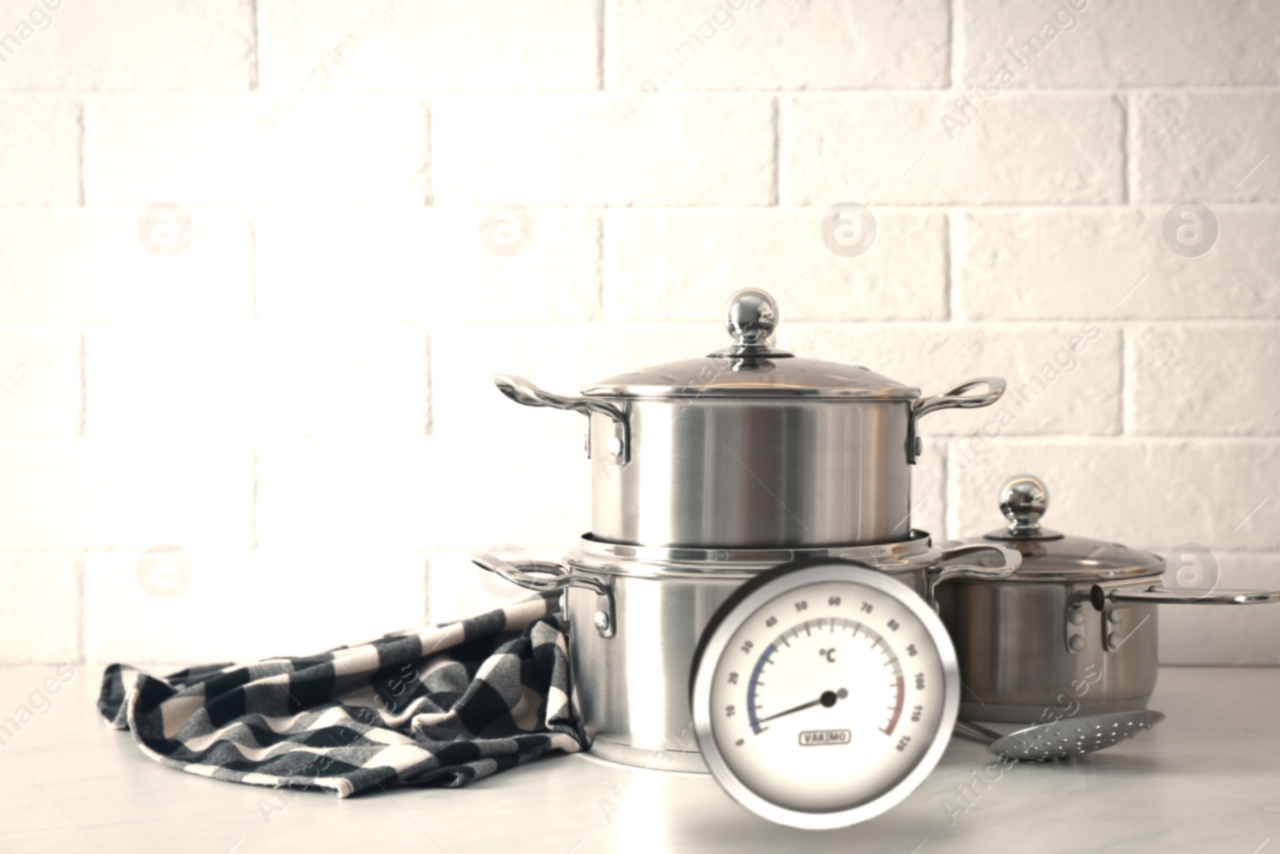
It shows value=5 unit=°C
